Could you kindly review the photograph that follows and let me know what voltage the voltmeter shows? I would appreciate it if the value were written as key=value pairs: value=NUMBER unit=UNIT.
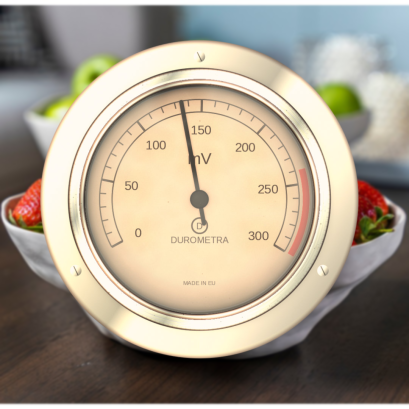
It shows value=135 unit=mV
